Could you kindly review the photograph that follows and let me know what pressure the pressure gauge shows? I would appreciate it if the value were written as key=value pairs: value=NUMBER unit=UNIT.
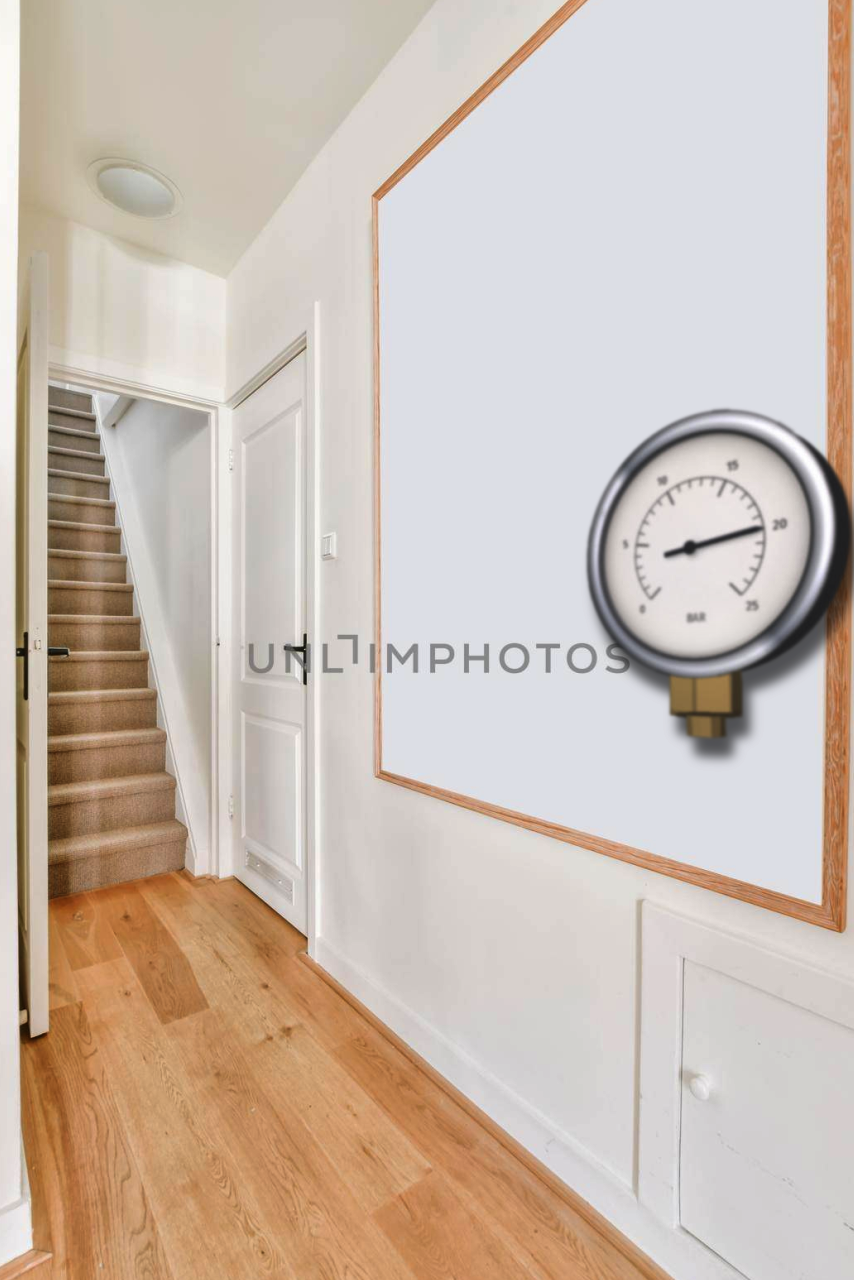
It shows value=20 unit=bar
